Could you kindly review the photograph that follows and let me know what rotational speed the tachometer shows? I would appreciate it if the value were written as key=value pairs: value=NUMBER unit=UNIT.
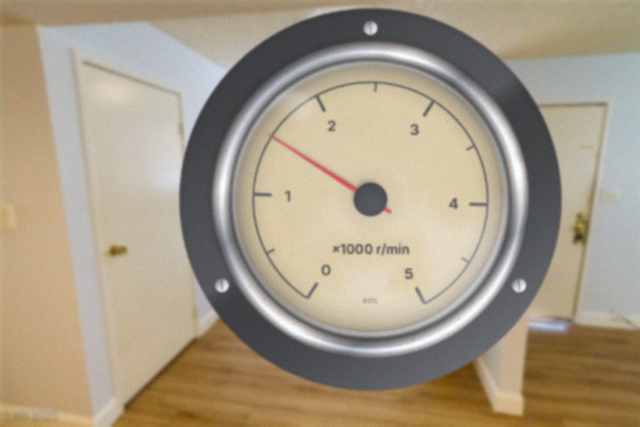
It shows value=1500 unit=rpm
